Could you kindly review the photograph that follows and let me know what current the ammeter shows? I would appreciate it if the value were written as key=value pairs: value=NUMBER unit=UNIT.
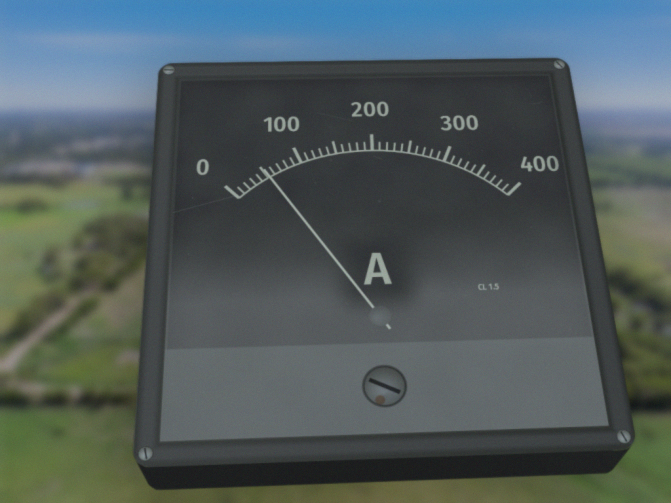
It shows value=50 unit=A
